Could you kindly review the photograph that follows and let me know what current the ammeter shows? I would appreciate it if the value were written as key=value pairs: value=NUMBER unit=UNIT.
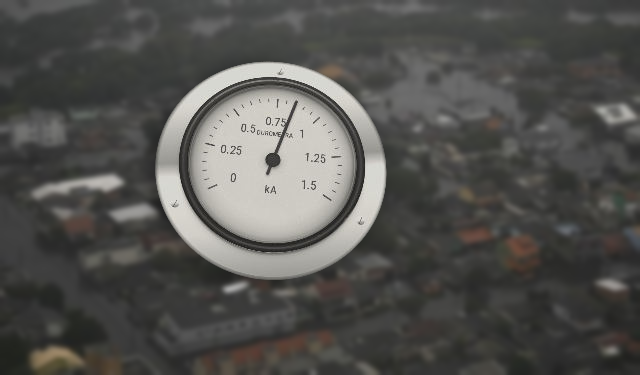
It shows value=0.85 unit=kA
